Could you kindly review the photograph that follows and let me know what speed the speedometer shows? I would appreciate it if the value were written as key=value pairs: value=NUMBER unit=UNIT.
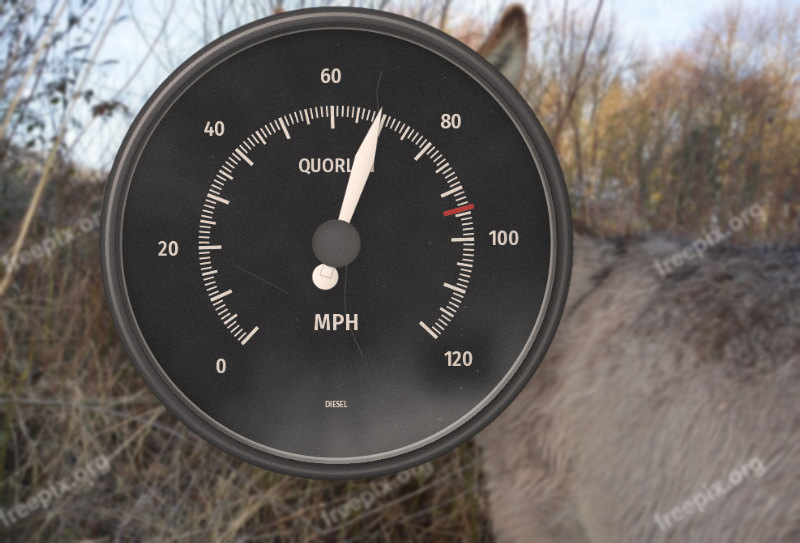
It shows value=69 unit=mph
